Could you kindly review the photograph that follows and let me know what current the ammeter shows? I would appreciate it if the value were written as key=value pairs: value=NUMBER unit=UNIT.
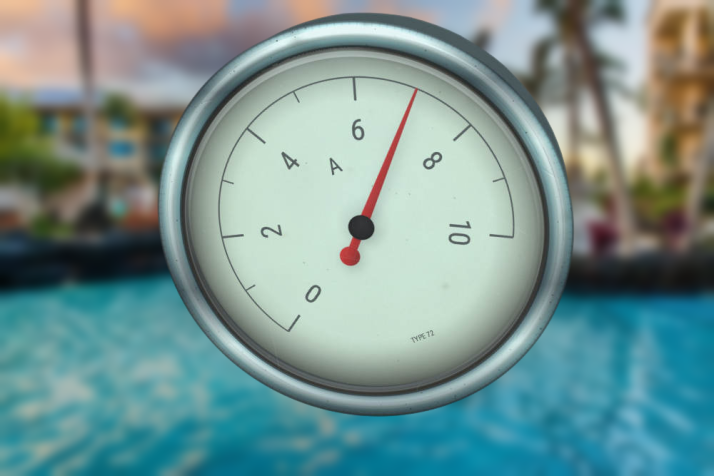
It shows value=7 unit=A
